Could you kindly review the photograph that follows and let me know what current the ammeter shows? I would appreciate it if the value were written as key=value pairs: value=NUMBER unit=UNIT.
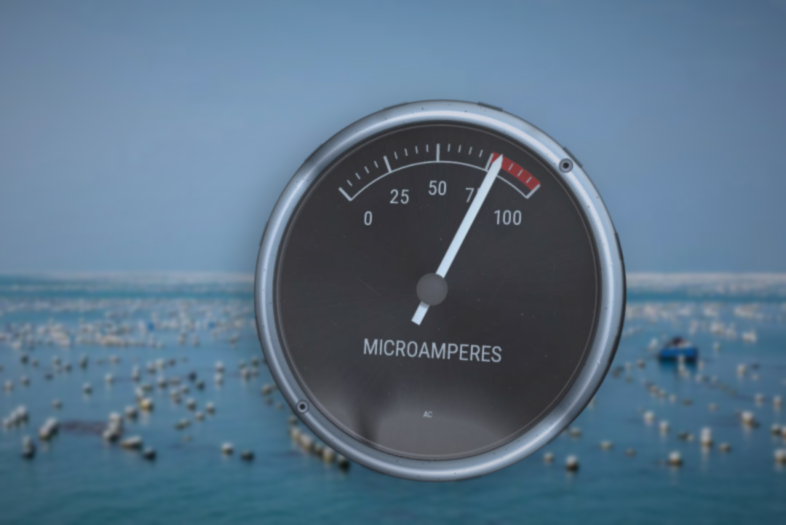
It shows value=80 unit=µA
